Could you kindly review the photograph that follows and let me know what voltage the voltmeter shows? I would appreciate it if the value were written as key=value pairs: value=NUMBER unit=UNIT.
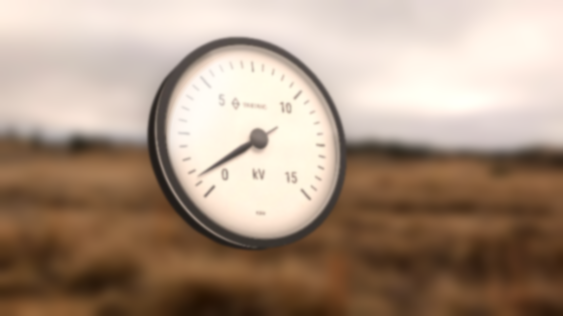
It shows value=0.75 unit=kV
